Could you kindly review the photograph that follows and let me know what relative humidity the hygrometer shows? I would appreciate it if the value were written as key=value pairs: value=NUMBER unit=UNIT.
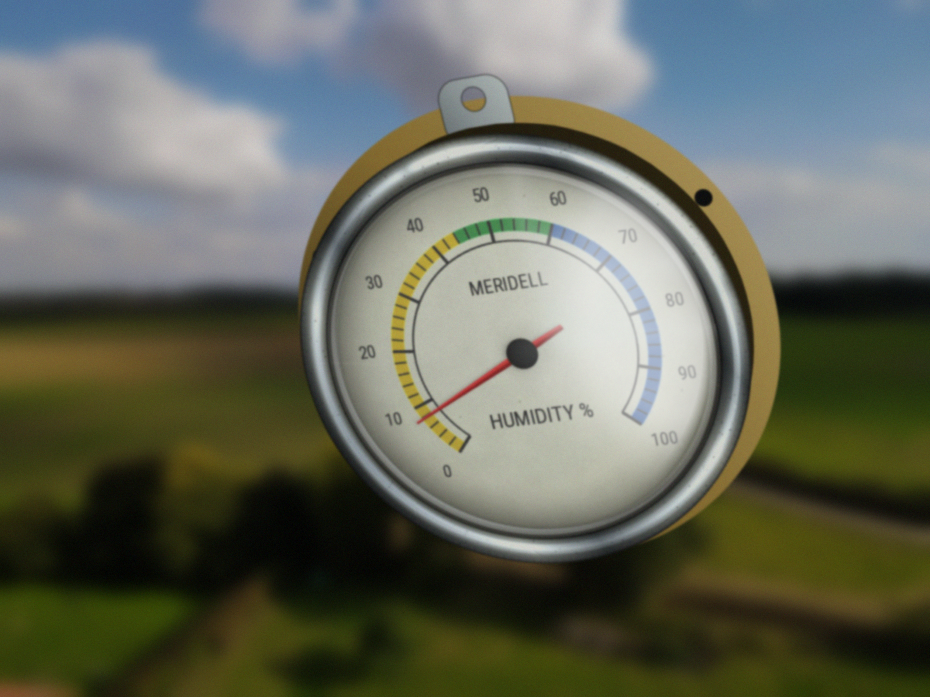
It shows value=8 unit=%
